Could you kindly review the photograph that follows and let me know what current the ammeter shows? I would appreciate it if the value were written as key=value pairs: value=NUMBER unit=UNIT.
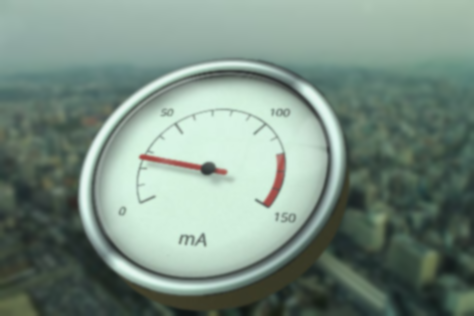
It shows value=25 unit=mA
